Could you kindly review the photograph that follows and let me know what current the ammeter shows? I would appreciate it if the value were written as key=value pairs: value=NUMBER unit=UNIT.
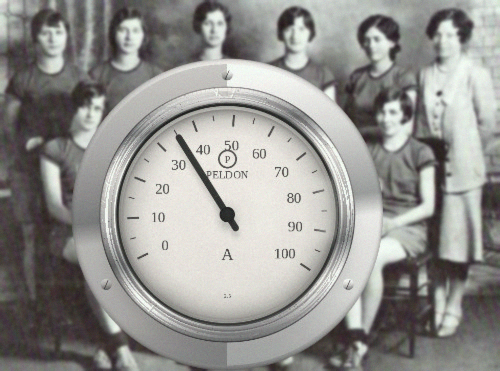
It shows value=35 unit=A
